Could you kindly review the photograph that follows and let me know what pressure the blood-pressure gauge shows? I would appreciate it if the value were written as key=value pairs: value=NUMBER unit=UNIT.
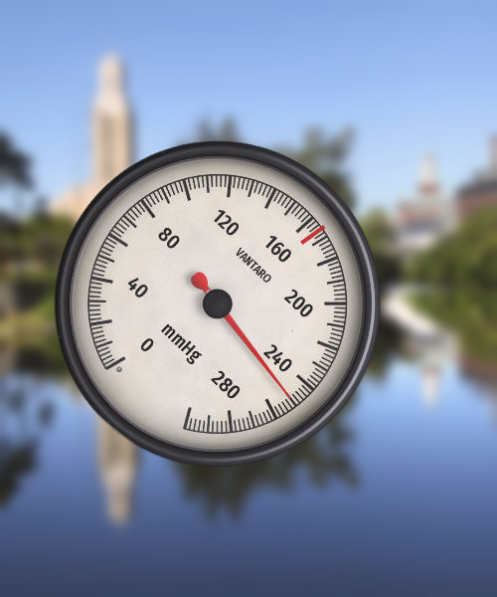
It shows value=250 unit=mmHg
